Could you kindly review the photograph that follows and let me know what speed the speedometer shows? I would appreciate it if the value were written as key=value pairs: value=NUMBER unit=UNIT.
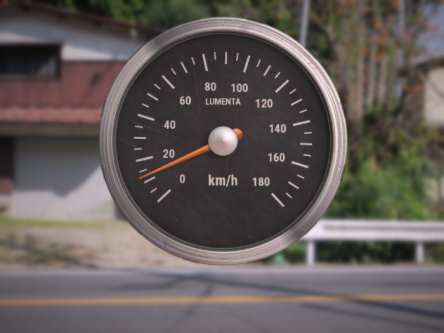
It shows value=12.5 unit=km/h
